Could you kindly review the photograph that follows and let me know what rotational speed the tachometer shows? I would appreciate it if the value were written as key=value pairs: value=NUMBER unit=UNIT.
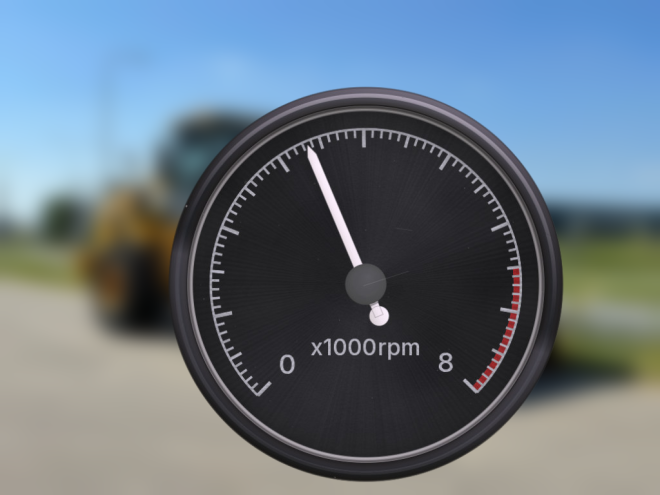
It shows value=3350 unit=rpm
